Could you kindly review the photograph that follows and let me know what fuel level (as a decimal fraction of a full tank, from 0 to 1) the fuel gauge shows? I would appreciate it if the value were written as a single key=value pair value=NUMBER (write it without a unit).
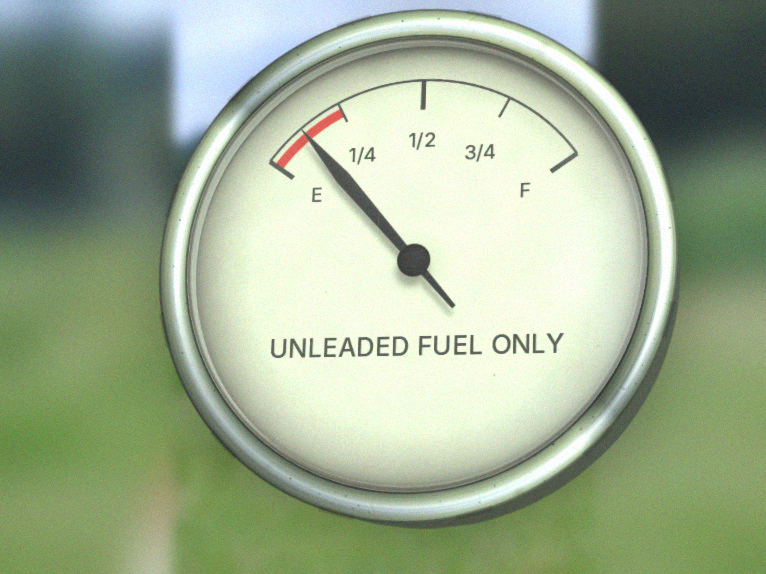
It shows value=0.125
